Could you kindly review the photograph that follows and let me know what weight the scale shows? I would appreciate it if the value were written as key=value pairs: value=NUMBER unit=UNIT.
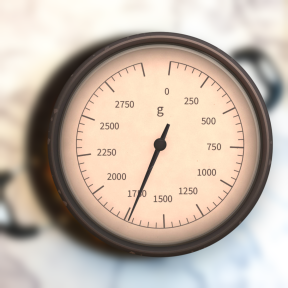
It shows value=1725 unit=g
